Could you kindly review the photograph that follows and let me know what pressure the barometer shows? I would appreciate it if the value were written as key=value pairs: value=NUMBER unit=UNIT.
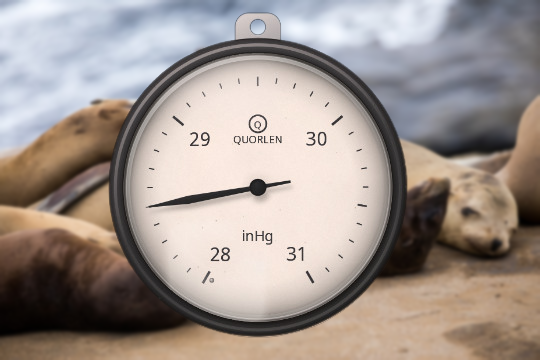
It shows value=28.5 unit=inHg
